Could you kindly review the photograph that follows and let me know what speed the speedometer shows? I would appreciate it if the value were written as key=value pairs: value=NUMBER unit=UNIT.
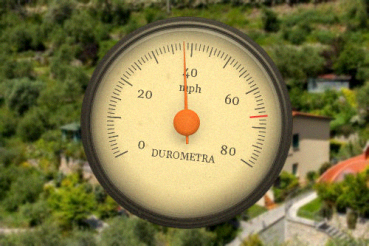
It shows value=38 unit=mph
